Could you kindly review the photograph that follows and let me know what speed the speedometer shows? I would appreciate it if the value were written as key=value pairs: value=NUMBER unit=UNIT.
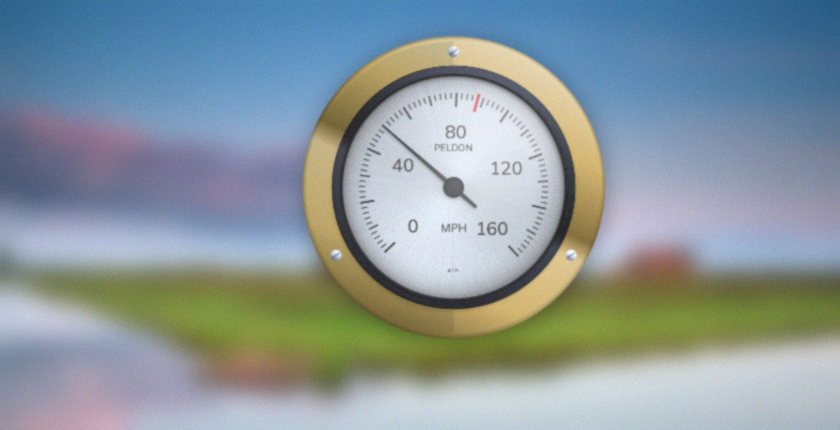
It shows value=50 unit=mph
